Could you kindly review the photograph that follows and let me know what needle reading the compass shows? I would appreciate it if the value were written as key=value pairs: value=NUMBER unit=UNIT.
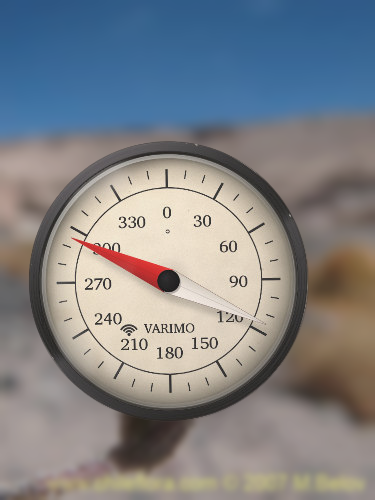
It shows value=295 unit=°
